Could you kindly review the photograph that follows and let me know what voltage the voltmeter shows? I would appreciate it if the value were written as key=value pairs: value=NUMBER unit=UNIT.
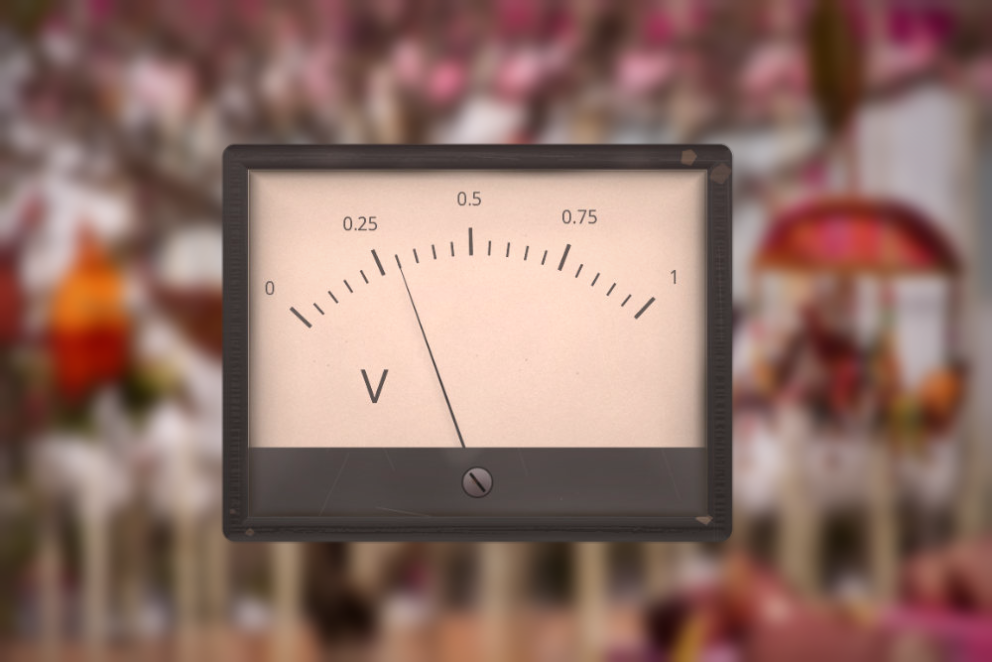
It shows value=0.3 unit=V
